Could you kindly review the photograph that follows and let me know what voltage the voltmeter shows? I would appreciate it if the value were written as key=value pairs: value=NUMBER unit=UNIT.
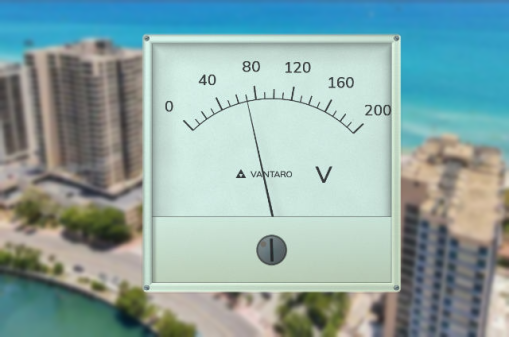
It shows value=70 unit=V
